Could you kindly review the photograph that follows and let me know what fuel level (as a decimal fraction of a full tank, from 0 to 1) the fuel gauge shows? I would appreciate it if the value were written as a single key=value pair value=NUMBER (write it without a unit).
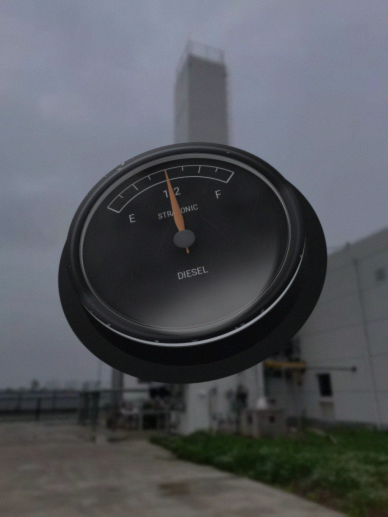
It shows value=0.5
